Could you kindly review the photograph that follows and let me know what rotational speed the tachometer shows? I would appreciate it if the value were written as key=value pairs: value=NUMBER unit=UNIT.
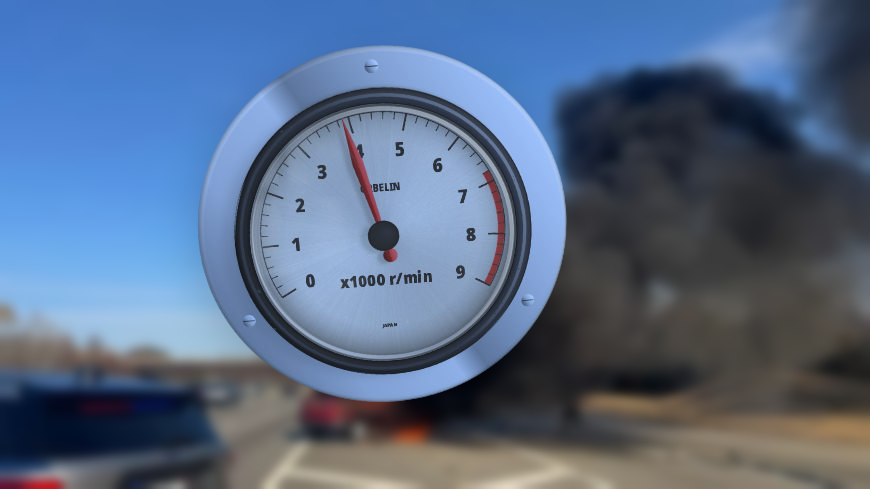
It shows value=3900 unit=rpm
